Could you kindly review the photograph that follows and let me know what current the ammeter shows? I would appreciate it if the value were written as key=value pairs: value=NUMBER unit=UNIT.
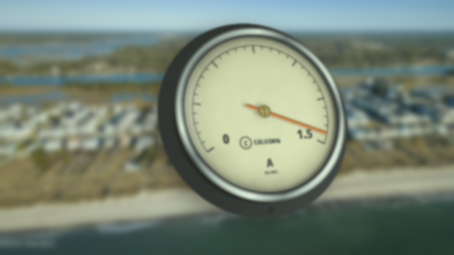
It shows value=1.45 unit=A
